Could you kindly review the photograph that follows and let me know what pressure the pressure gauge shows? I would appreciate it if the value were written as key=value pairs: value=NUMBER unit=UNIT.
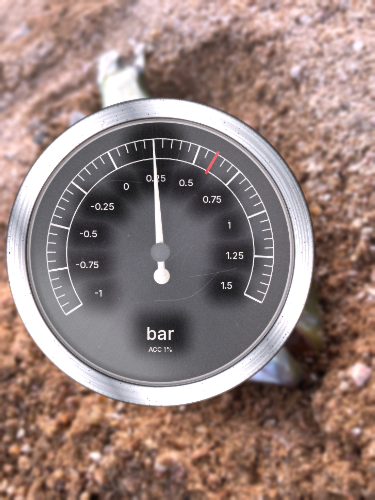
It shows value=0.25 unit=bar
